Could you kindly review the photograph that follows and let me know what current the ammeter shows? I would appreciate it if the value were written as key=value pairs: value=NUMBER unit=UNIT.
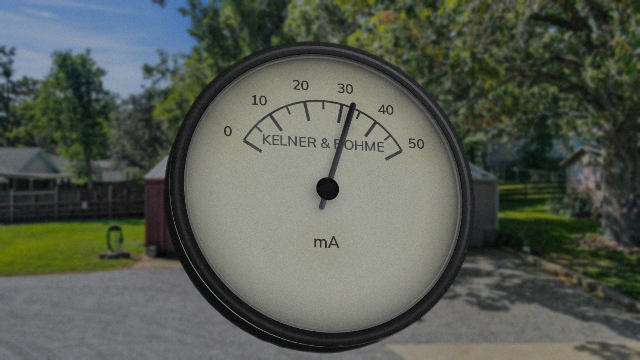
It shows value=32.5 unit=mA
